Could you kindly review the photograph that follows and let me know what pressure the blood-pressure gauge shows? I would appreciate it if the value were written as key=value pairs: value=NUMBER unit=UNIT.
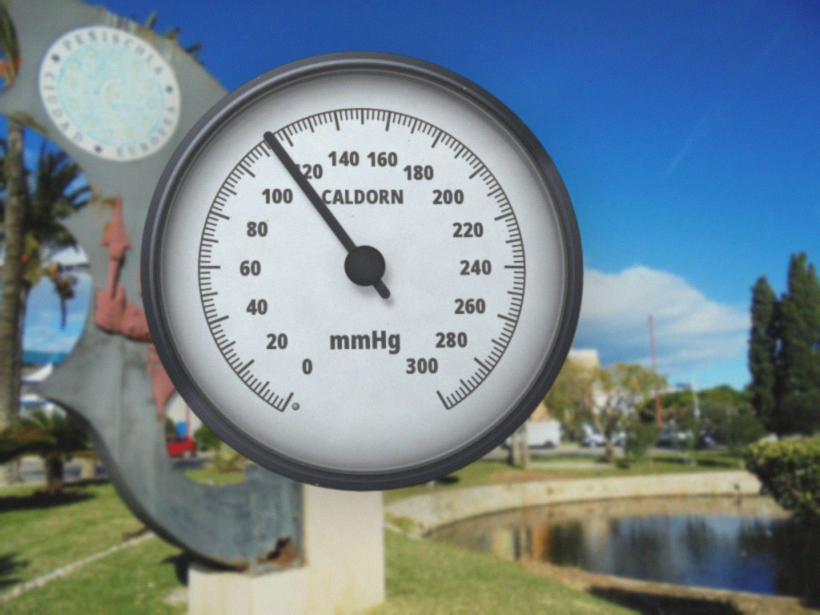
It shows value=114 unit=mmHg
